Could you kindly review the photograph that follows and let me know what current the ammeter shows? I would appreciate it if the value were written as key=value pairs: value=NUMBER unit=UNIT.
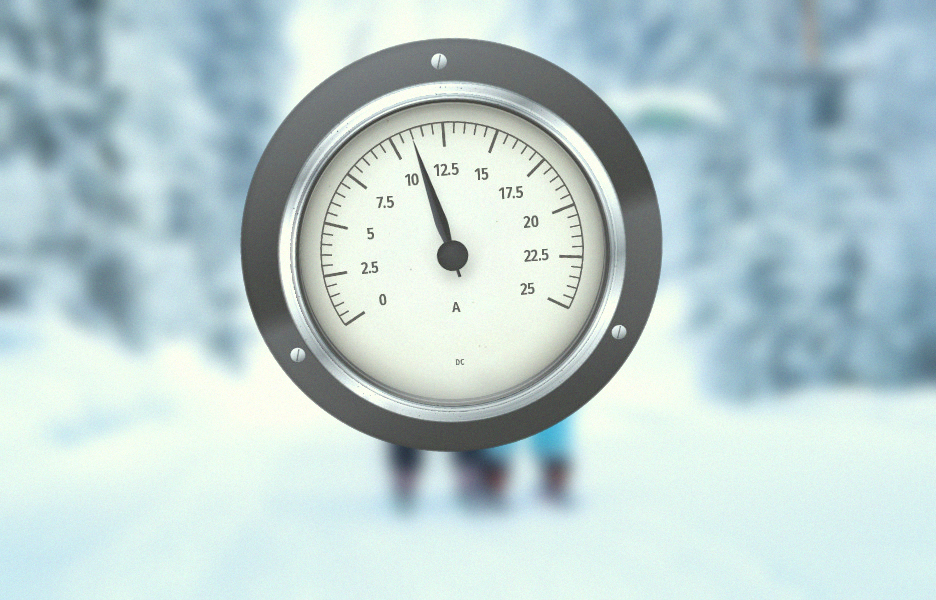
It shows value=11 unit=A
